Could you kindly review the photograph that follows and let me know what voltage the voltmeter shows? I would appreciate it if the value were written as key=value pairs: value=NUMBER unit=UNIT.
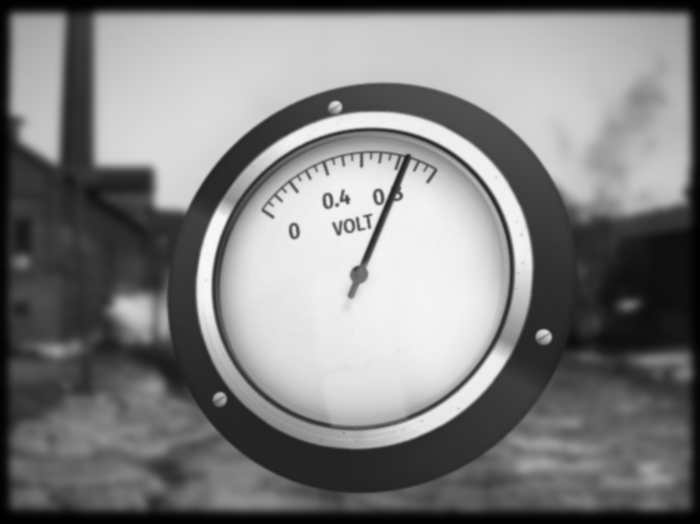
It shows value=0.85 unit=V
